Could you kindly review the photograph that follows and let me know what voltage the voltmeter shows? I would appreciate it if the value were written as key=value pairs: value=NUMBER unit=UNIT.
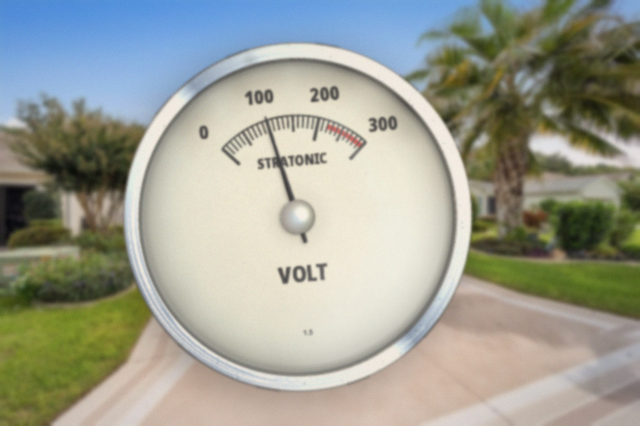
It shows value=100 unit=V
